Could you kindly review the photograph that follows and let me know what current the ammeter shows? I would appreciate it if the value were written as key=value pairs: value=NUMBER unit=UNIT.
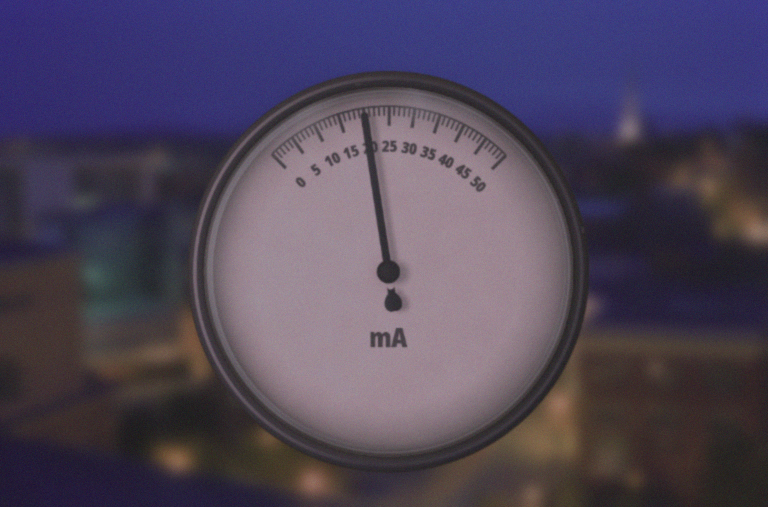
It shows value=20 unit=mA
